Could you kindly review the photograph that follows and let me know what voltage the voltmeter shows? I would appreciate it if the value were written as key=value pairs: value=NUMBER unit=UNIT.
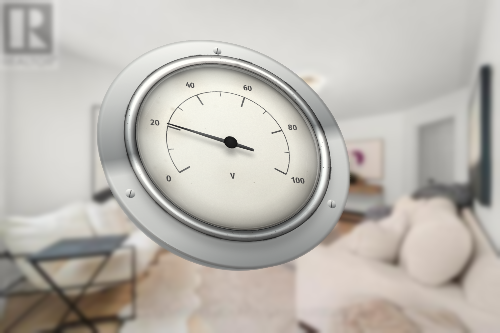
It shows value=20 unit=V
